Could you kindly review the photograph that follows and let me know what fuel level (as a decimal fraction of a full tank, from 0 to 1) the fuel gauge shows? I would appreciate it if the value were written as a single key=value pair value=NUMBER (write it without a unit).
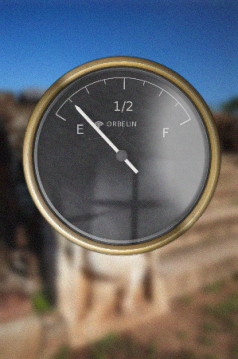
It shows value=0.125
